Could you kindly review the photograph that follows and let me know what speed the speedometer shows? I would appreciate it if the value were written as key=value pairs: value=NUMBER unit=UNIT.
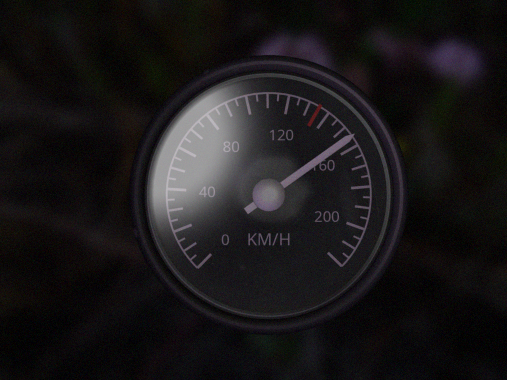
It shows value=155 unit=km/h
